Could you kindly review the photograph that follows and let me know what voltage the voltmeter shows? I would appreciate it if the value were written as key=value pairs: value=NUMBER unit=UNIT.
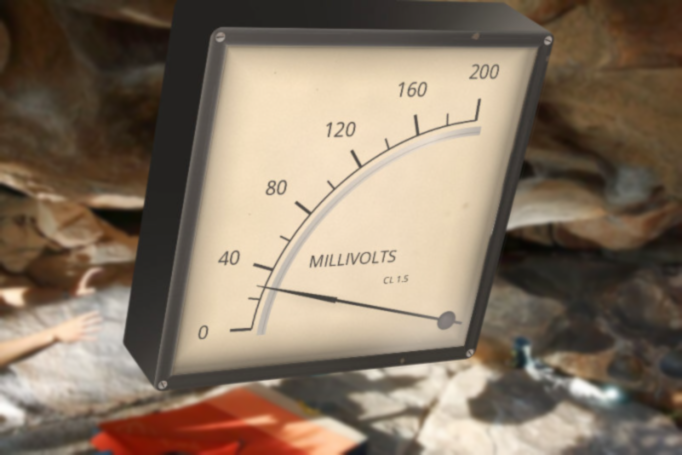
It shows value=30 unit=mV
